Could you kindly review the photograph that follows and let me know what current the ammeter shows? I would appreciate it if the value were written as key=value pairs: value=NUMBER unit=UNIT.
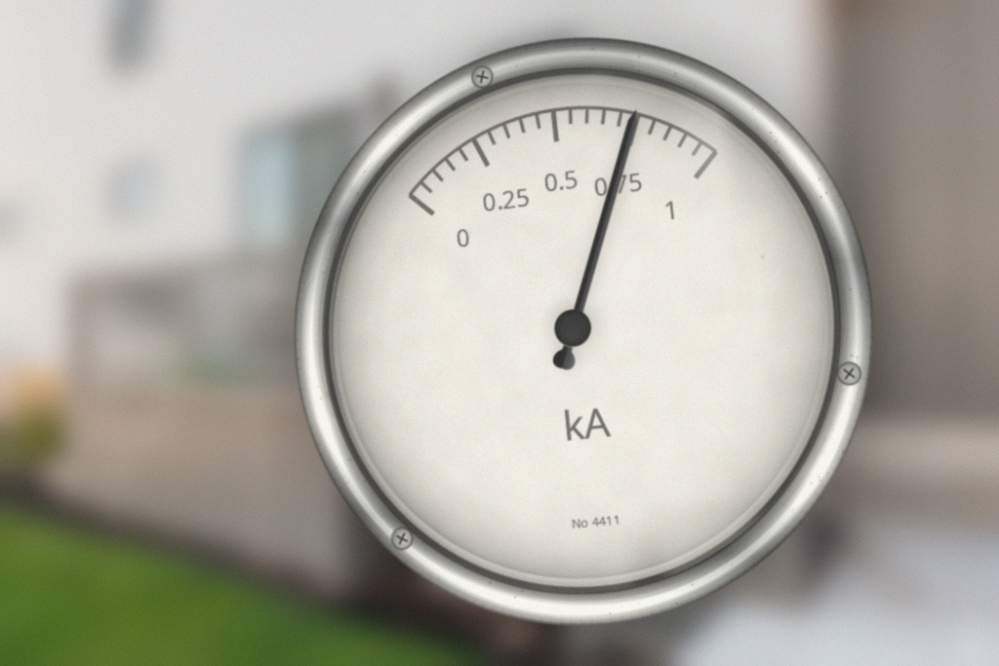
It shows value=0.75 unit=kA
